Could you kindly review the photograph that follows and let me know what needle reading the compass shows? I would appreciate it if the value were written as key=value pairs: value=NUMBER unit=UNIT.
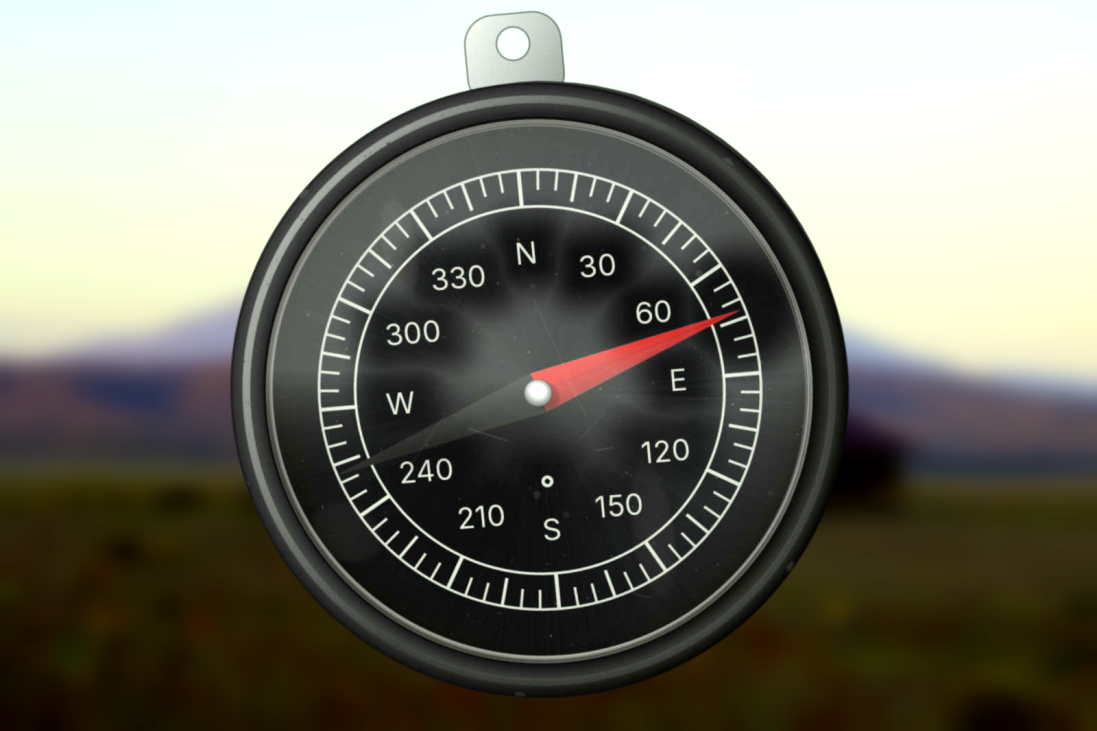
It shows value=72.5 unit=°
